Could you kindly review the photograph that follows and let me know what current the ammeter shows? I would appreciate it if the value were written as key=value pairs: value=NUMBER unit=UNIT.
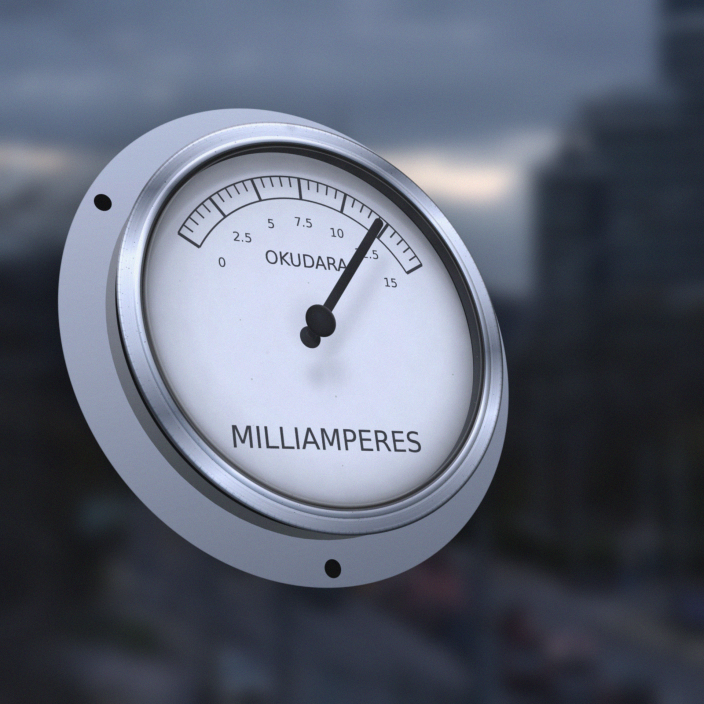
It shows value=12 unit=mA
